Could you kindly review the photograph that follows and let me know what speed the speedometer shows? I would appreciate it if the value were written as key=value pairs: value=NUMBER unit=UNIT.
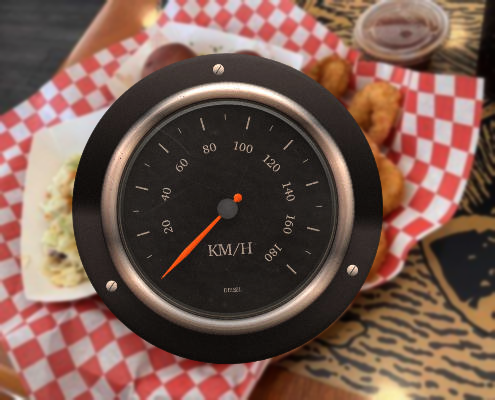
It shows value=0 unit=km/h
